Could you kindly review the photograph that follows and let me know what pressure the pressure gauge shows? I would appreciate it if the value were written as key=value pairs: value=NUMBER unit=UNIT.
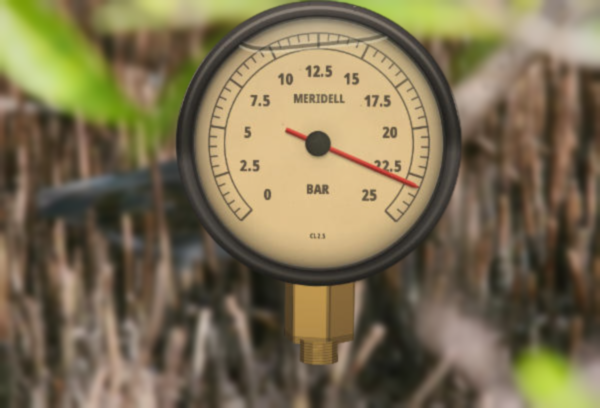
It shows value=23 unit=bar
